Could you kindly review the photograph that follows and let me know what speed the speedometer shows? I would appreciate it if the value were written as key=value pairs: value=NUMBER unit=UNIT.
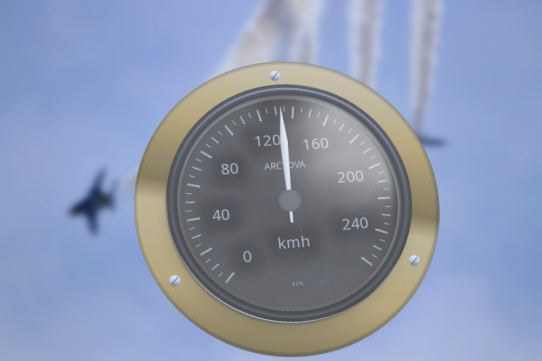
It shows value=132.5 unit=km/h
